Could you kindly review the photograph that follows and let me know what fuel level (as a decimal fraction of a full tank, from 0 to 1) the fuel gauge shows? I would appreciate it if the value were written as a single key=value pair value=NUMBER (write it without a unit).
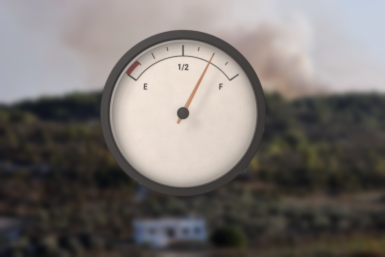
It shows value=0.75
